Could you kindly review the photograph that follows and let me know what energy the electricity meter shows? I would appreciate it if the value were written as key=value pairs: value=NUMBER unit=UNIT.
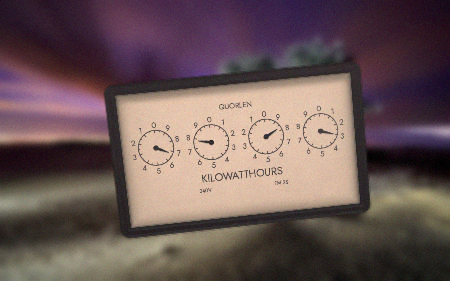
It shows value=6783 unit=kWh
